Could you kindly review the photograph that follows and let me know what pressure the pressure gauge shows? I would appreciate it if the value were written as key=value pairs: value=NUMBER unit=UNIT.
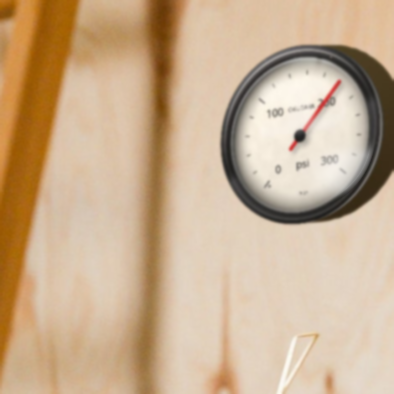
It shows value=200 unit=psi
